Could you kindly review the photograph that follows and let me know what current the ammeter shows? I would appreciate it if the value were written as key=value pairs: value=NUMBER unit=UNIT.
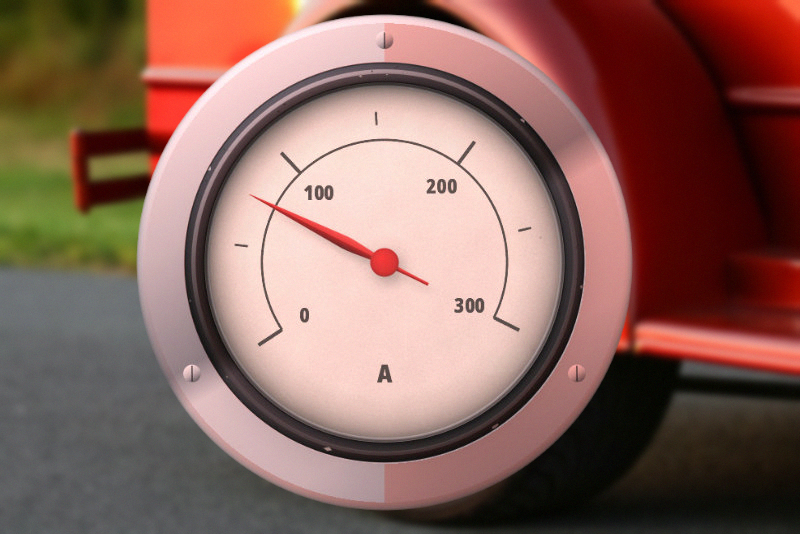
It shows value=75 unit=A
